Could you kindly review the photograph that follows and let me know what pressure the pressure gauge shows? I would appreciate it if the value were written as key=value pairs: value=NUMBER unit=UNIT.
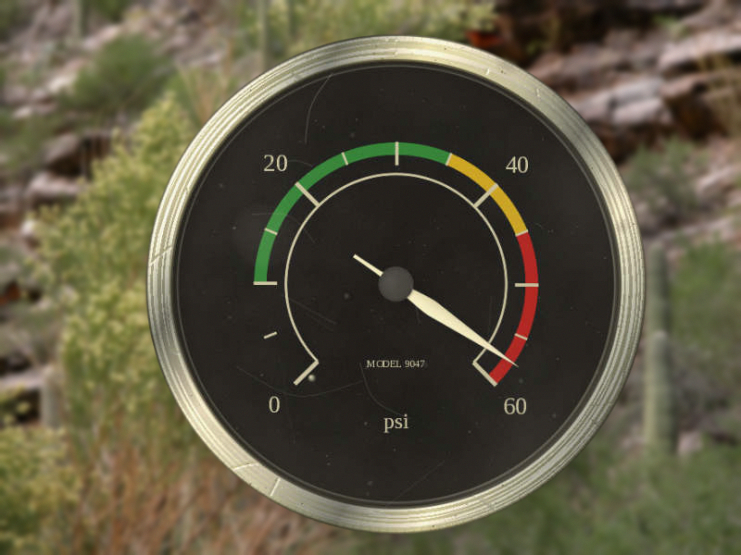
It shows value=57.5 unit=psi
